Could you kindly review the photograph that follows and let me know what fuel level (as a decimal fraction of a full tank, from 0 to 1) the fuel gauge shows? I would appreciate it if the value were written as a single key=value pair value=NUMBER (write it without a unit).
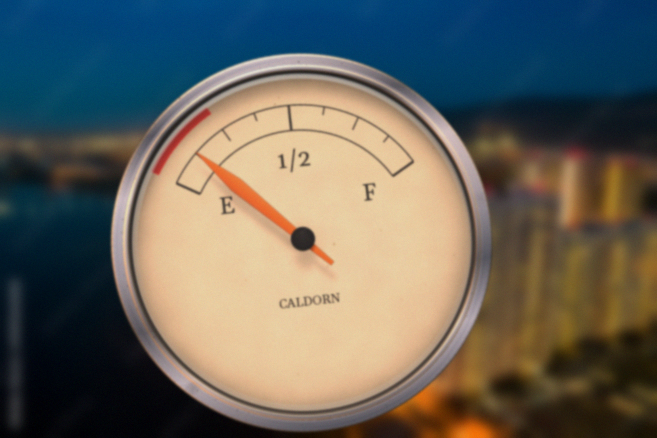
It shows value=0.125
